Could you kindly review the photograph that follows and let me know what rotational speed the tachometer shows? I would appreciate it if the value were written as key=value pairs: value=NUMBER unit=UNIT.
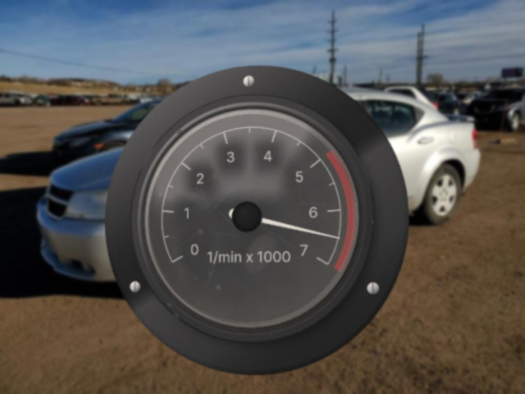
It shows value=6500 unit=rpm
